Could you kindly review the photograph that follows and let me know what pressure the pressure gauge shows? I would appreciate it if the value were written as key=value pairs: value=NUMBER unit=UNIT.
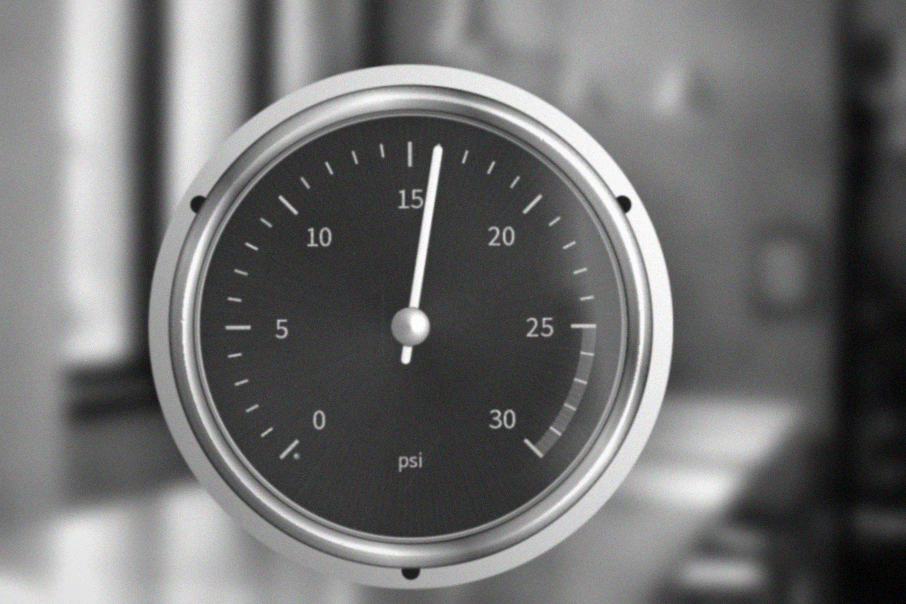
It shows value=16 unit=psi
